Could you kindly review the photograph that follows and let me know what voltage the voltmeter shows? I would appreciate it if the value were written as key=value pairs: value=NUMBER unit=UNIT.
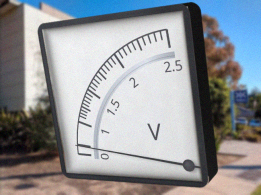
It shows value=0.5 unit=V
